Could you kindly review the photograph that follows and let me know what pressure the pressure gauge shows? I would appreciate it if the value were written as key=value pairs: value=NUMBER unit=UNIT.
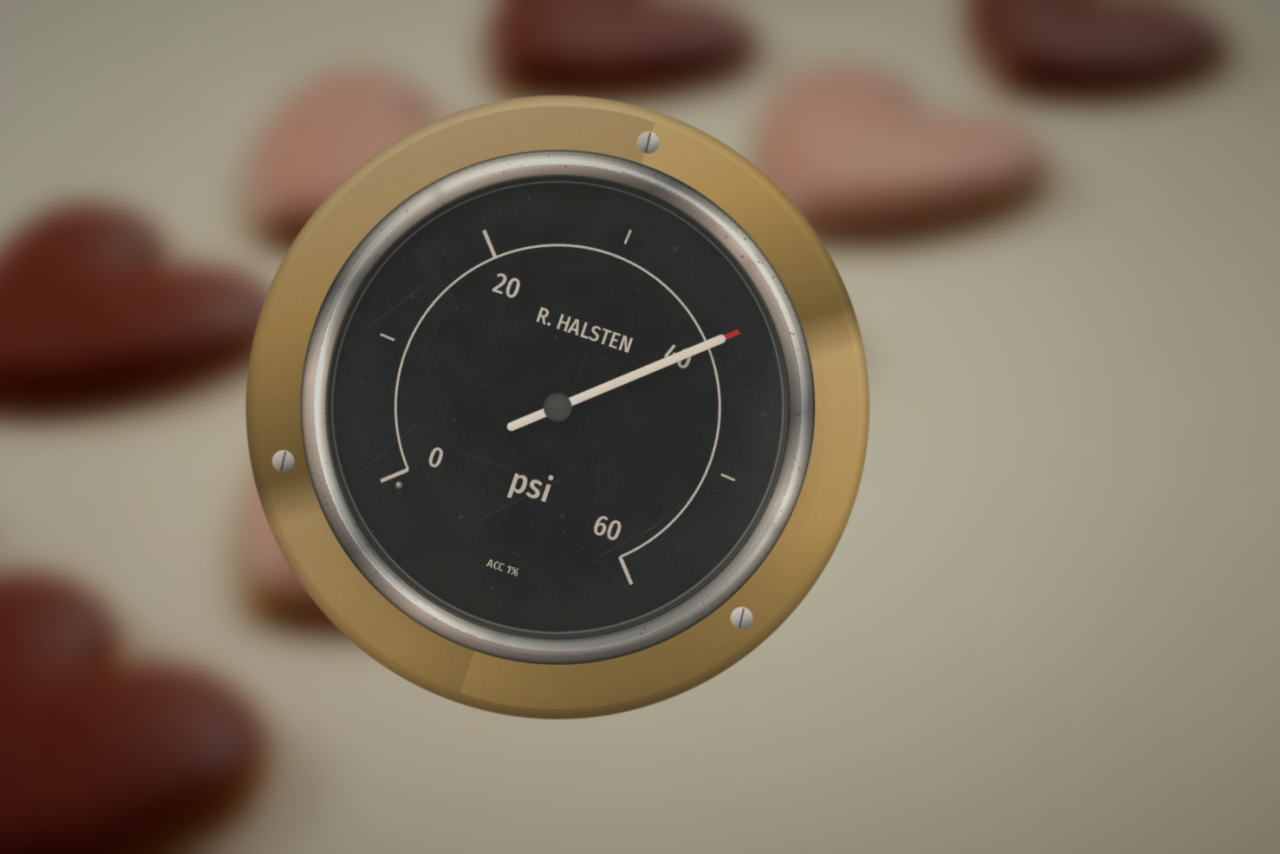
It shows value=40 unit=psi
